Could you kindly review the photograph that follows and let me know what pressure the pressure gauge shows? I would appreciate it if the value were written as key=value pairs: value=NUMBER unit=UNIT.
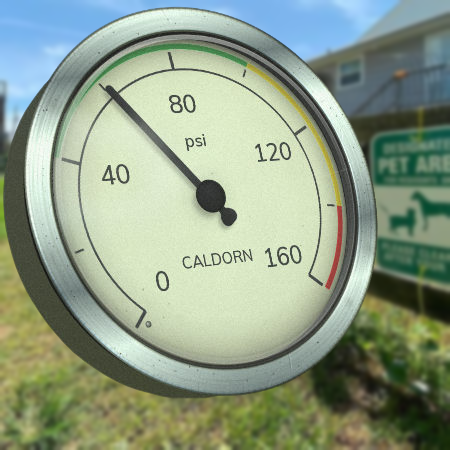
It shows value=60 unit=psi
